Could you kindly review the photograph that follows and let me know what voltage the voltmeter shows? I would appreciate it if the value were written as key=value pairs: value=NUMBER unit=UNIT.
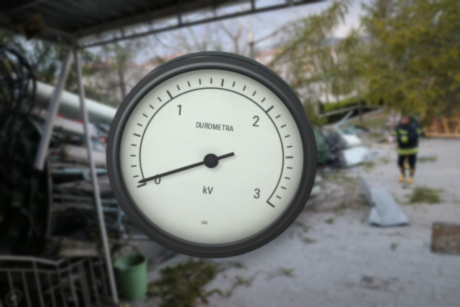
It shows value=0.05 unit=kV
